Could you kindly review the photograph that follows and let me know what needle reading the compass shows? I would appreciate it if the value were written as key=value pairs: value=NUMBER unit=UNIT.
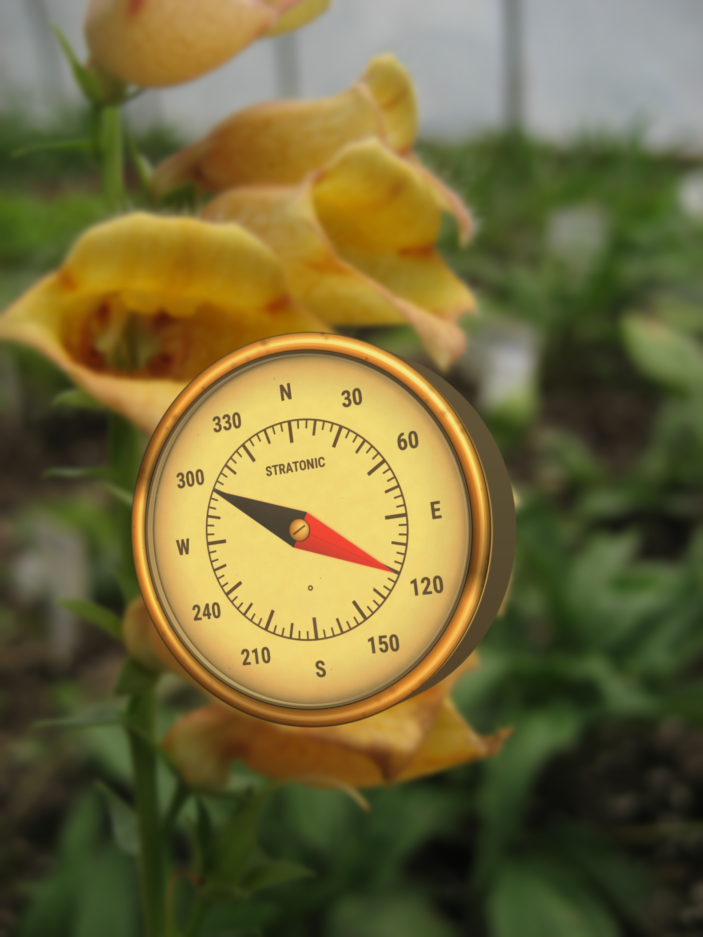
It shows value=120 unit=°
